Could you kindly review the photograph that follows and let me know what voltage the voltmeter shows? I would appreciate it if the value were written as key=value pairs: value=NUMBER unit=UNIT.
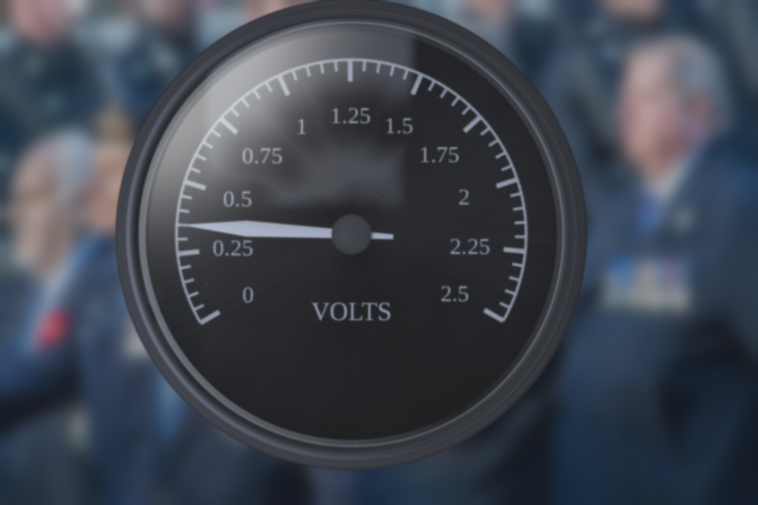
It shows value=0.35 unit=V
